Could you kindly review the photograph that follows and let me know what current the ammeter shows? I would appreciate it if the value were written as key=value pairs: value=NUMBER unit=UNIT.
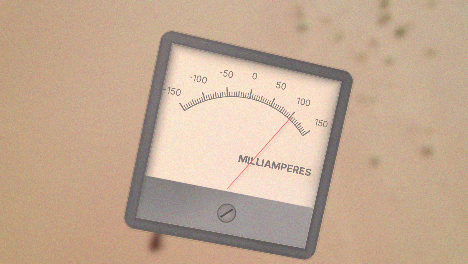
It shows value=100 unit=mA
